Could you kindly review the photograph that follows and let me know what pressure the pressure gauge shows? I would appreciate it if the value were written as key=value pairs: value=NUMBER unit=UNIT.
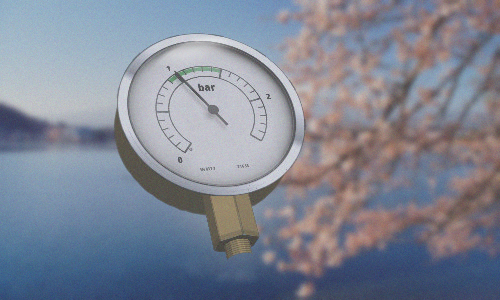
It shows value=1 unit=bar
